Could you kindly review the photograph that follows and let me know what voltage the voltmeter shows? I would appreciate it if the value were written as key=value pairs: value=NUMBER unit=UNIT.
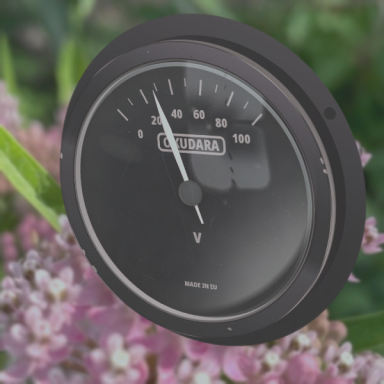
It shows value=30 unit=V
